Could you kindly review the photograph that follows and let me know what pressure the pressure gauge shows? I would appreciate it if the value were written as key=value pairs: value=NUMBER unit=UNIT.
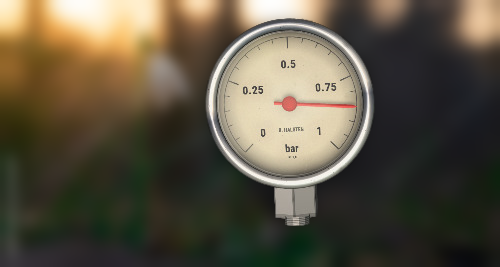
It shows value=0.85 unit=bar
